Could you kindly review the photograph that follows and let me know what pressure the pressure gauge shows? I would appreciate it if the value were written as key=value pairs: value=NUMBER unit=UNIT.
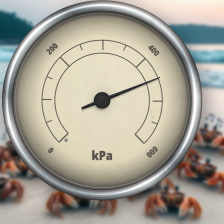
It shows value=450 unit=kPa
